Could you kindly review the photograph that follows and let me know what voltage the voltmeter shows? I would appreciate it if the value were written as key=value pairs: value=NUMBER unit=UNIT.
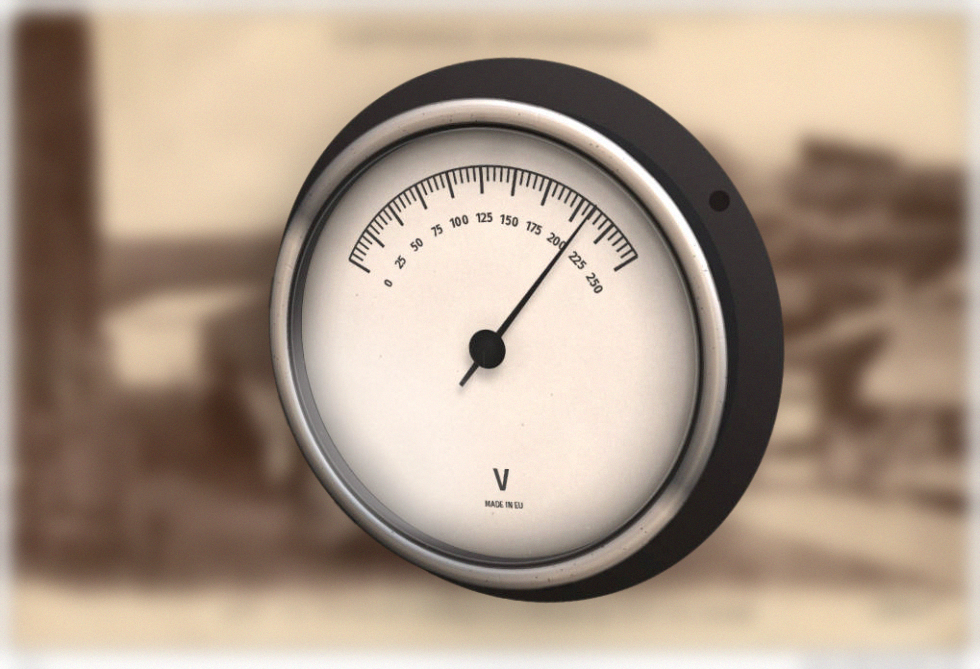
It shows value=210 unit=V
